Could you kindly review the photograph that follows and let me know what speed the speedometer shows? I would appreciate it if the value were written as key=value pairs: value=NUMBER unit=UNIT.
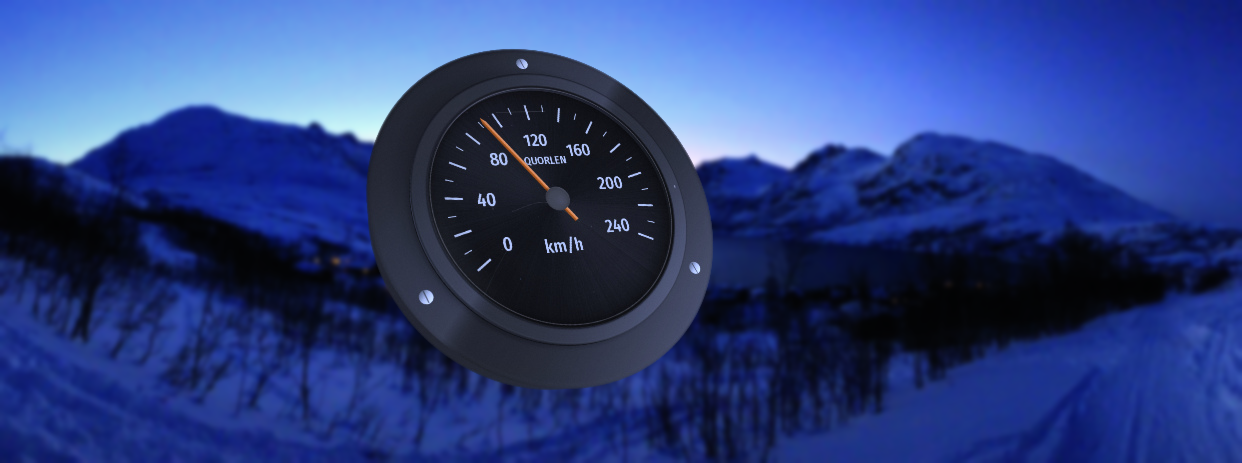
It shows value=90 unit=km/h
